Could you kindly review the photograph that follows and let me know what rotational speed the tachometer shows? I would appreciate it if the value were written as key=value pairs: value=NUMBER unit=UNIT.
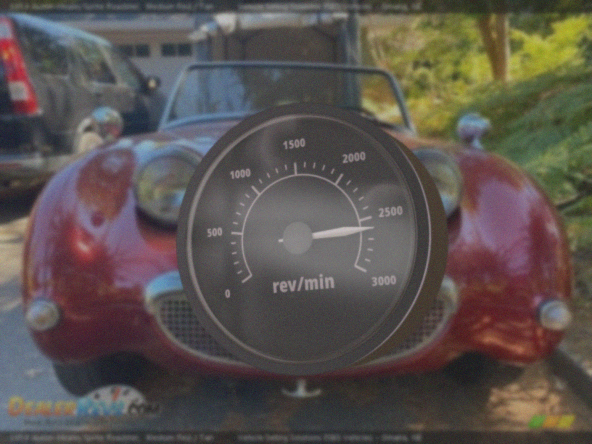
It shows value=2600 unit=rpm
